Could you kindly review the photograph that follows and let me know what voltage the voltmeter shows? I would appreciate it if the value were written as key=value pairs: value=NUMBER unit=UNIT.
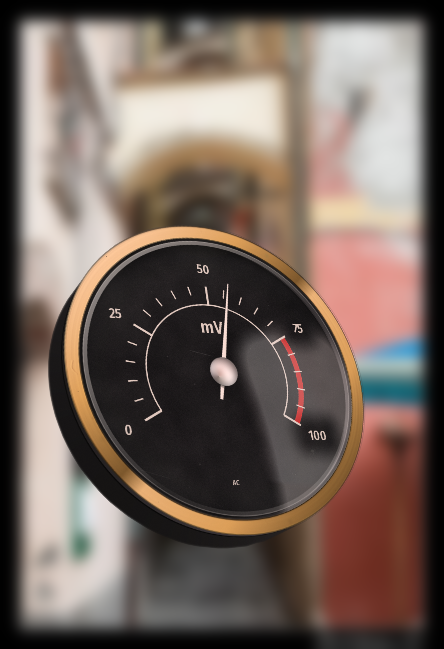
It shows value=55 unit=mV
